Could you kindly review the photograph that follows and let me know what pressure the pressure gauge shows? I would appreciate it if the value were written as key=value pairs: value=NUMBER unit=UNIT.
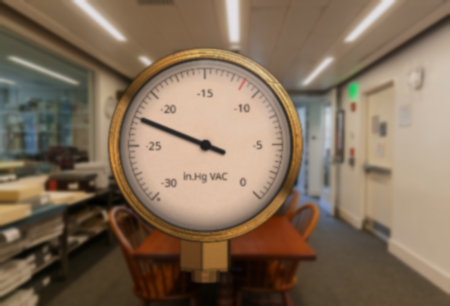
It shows value=-22.5 unit=inHg
